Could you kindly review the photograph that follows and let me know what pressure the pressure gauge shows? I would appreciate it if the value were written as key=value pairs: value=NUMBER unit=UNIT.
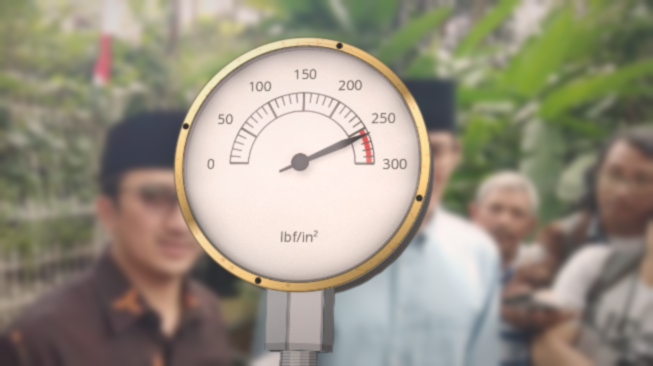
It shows value=260 unit=psi
